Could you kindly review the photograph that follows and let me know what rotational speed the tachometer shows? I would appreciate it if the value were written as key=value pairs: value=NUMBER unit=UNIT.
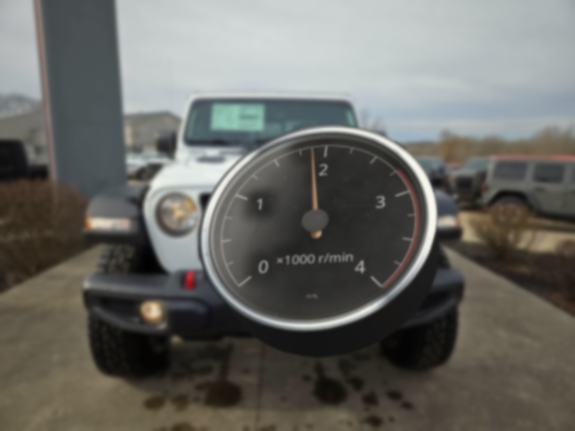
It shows value=1875 unit=rpm
